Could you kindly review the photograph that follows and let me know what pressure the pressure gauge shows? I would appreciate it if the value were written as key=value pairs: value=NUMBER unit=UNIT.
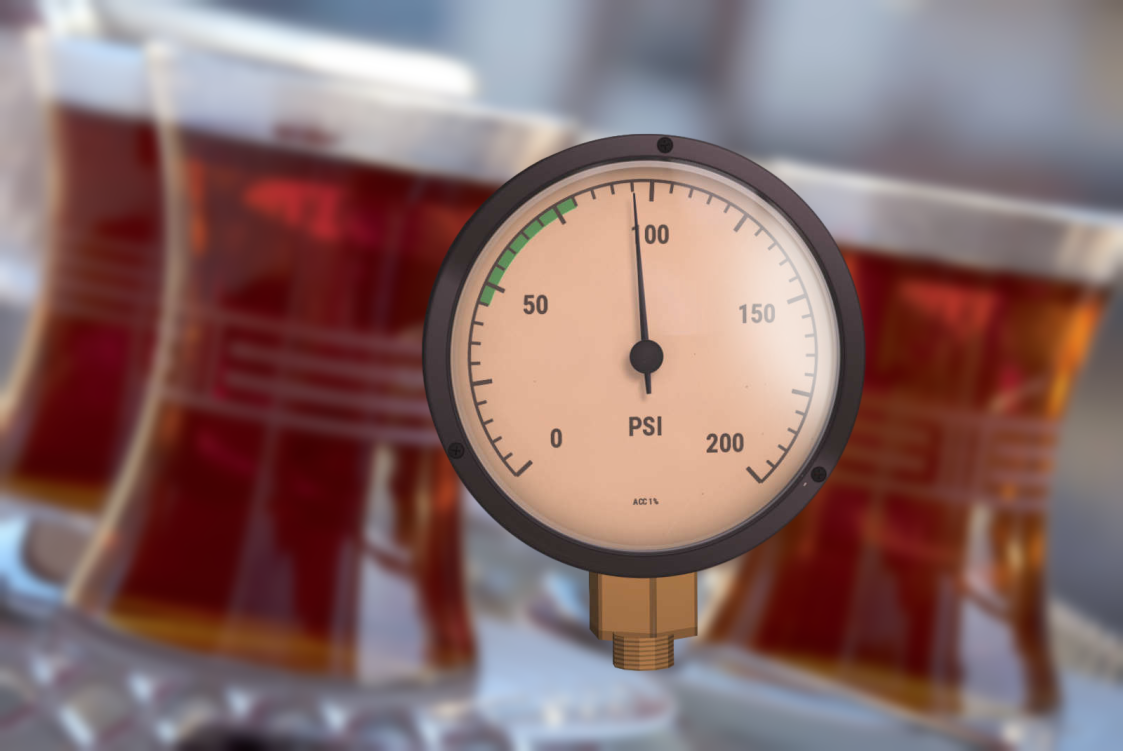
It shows value=95 unit=psi
